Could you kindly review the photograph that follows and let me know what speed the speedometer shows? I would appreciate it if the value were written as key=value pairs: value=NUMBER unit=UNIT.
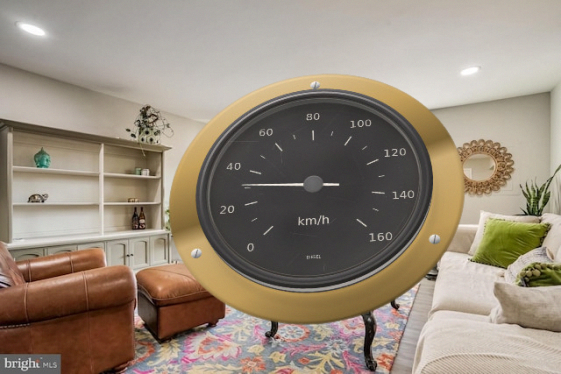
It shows value=30 unit=km/h
